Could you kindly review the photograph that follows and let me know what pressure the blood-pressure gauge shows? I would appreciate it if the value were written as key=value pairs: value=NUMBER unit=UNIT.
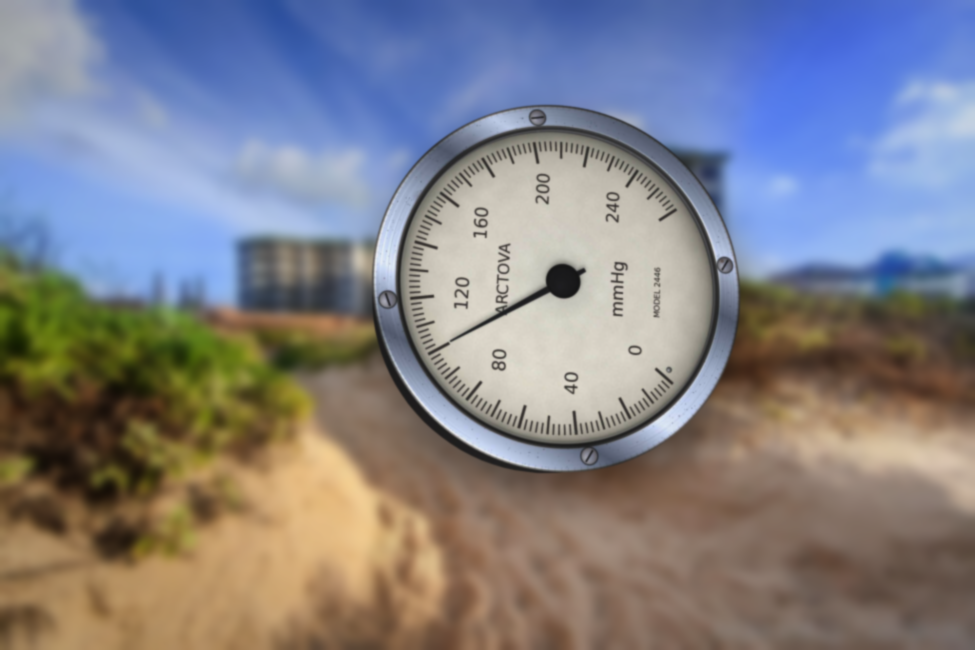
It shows value=100 unit=mmHg
